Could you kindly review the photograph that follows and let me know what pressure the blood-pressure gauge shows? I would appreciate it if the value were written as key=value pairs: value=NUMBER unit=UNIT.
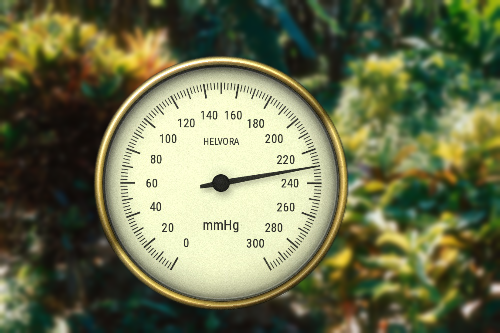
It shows value=230 unit=mmHg
